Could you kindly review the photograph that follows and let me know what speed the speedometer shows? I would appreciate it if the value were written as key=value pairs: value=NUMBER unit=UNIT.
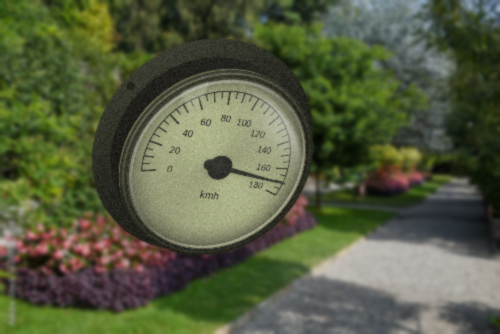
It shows value=170 unit=km/h
